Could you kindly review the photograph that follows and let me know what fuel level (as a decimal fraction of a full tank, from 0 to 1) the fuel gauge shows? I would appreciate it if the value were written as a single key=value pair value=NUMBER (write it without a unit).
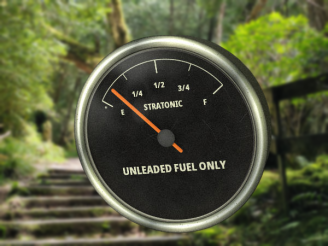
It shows value=0.125
